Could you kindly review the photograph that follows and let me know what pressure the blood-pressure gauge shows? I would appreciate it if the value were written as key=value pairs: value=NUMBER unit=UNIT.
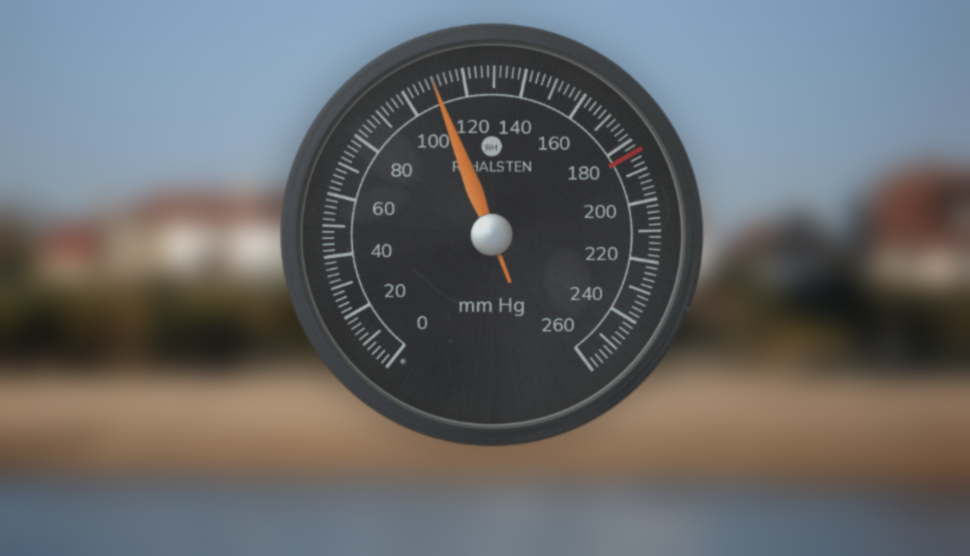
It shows value=110 unit=mmHg
